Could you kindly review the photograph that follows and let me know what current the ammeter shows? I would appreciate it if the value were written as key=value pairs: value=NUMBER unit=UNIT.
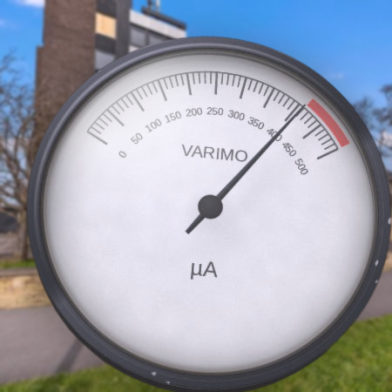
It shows value=410 unit=µA
